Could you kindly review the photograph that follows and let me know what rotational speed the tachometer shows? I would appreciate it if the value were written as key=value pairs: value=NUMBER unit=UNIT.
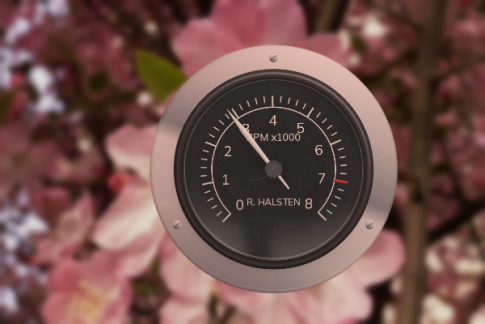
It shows value=2900 unit=rpm
